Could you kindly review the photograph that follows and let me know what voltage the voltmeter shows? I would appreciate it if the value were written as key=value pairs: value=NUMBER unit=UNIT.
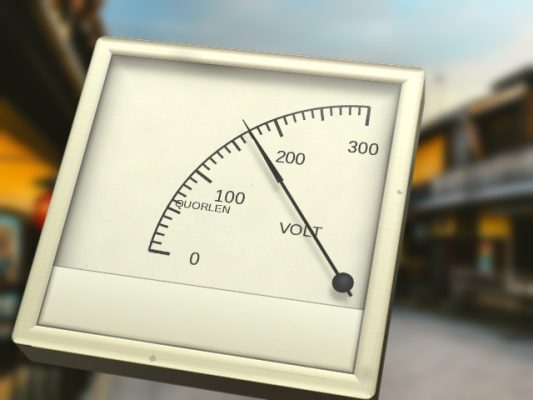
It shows value=170 unit=V
